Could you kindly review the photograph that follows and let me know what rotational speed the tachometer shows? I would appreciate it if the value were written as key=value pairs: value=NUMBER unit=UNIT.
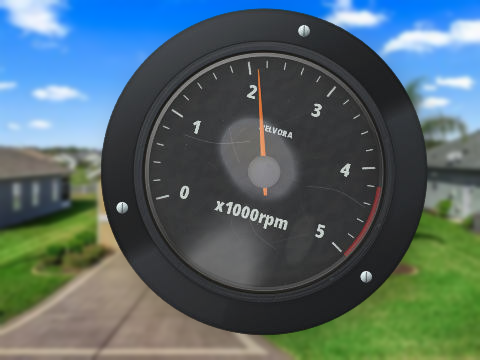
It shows value=2100 unit=rpm
